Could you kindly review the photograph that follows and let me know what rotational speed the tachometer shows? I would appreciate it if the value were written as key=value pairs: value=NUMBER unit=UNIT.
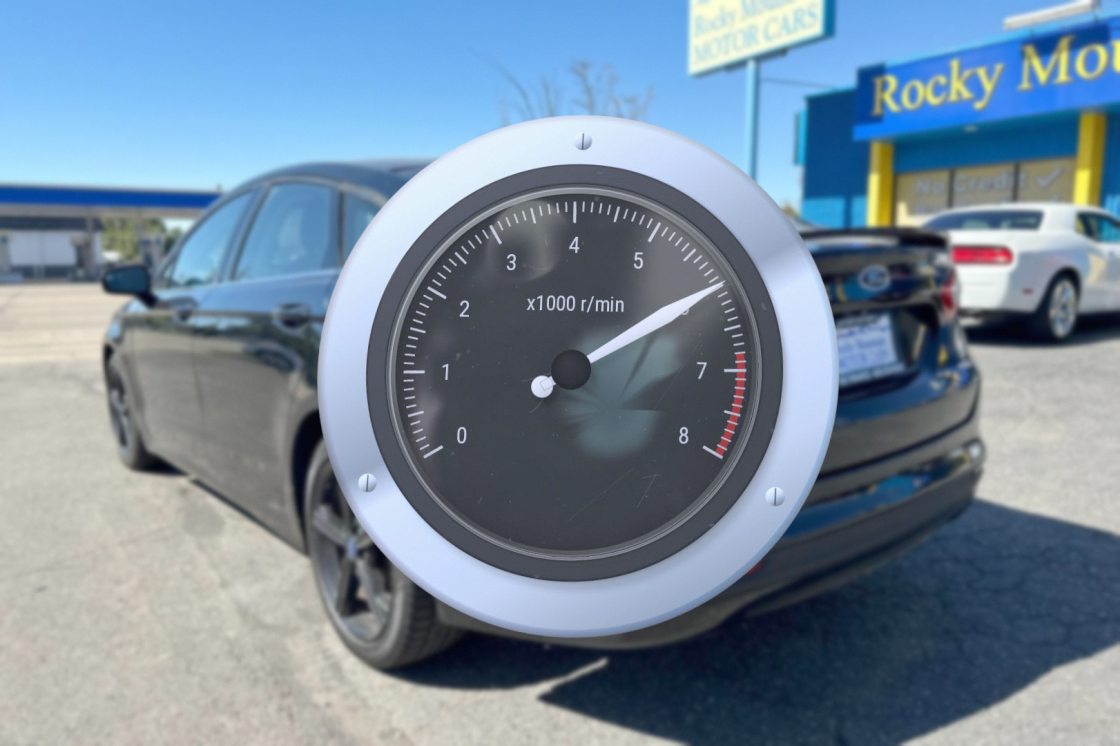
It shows value=6000 unit=rpm
